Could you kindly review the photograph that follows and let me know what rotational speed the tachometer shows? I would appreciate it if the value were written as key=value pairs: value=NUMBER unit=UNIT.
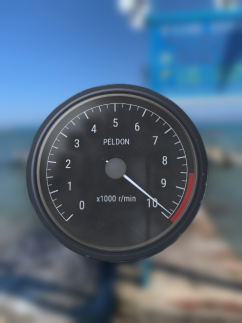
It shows value=9875 unit=rpm
